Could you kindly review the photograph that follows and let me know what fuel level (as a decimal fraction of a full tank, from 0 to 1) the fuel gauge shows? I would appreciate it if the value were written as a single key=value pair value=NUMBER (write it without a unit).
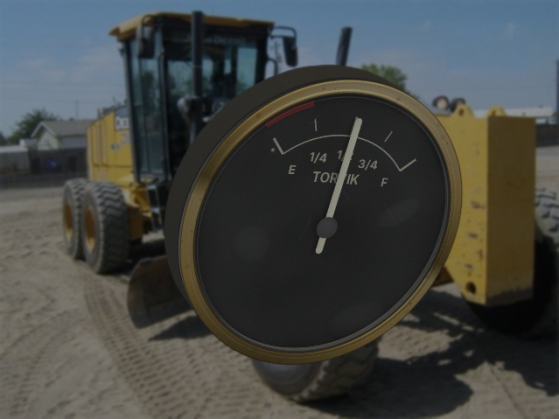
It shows value=0.5
